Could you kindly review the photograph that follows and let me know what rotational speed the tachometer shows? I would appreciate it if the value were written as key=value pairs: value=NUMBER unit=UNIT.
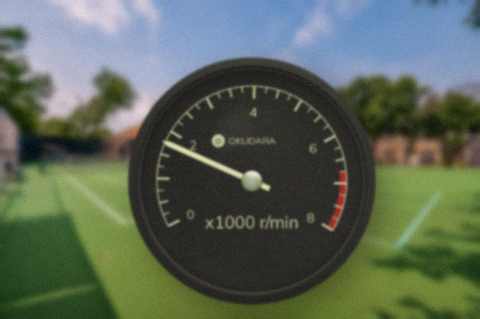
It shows value=1750 unit=rpm
